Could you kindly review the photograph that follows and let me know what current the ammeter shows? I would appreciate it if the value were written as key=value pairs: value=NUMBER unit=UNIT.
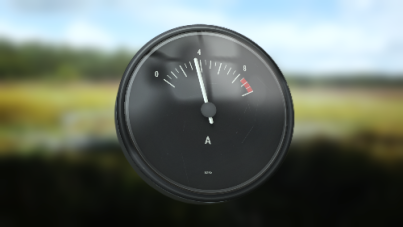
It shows value=3.5 unit=A
